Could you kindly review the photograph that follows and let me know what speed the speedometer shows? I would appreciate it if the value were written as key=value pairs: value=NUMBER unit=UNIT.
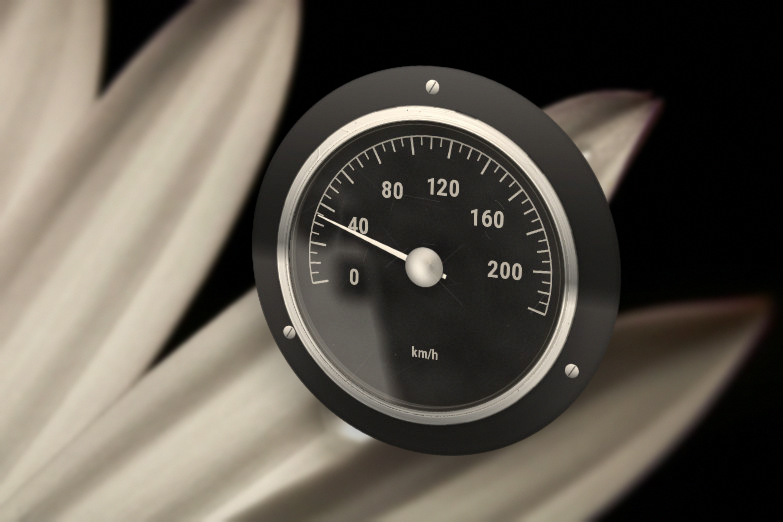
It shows value=35 unit=km/h
